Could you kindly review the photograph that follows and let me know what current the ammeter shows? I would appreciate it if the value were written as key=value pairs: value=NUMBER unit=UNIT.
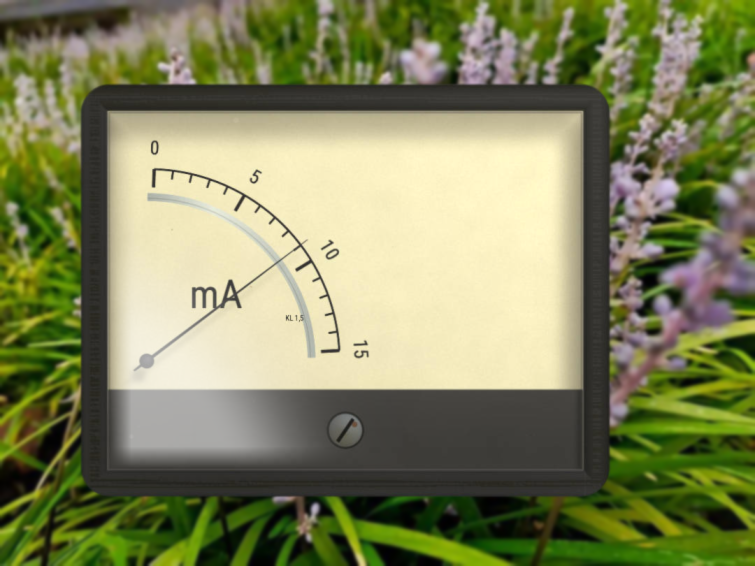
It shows value=9 unit=mA
